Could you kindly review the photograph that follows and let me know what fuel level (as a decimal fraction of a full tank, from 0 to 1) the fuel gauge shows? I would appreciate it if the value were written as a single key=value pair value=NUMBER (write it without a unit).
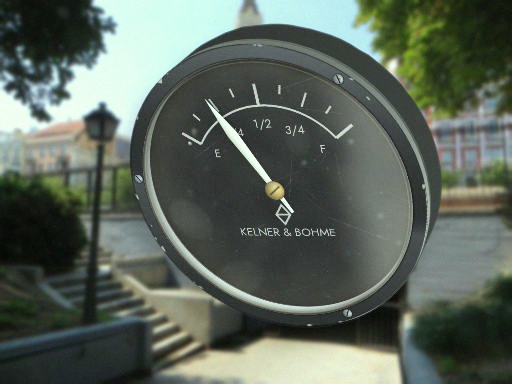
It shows value=0.25
